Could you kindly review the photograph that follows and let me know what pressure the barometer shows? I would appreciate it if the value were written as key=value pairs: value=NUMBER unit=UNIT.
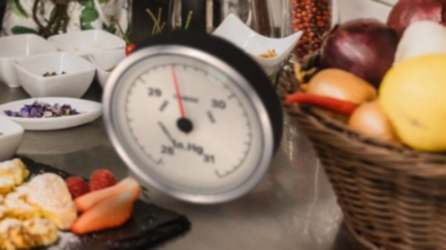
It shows value=29.4 unit=inHg
